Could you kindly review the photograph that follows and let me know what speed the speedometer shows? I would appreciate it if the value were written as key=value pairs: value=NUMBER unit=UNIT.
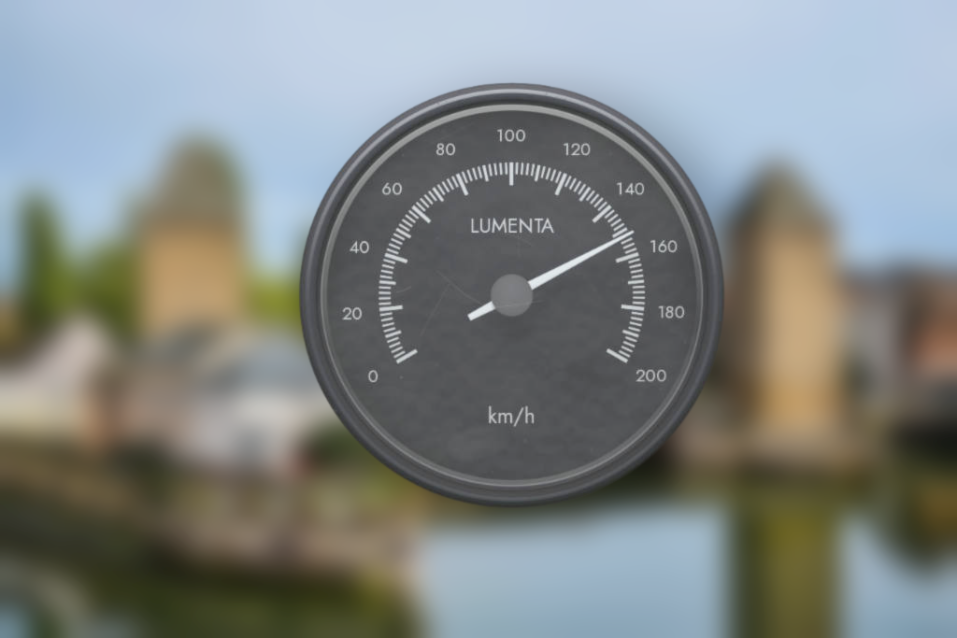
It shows value=152 unit=km/h
